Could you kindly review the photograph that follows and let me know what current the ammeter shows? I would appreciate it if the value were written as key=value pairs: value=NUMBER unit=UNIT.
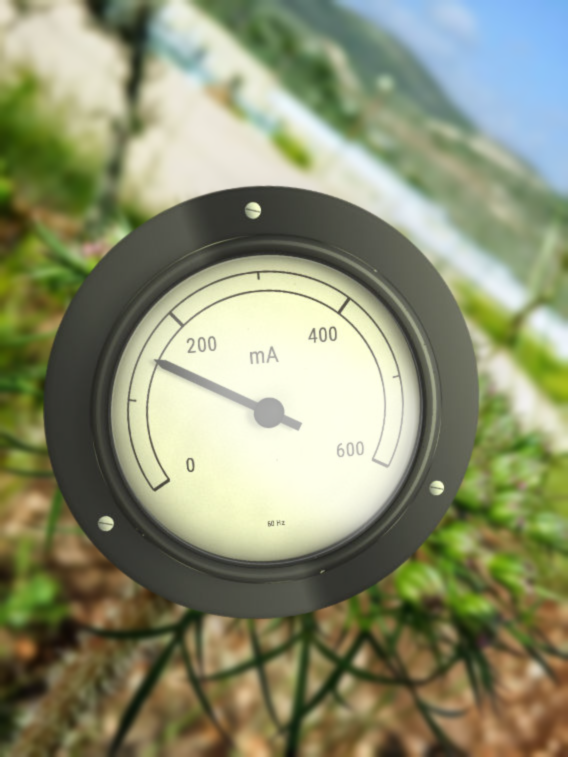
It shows value=150 unit=mA
